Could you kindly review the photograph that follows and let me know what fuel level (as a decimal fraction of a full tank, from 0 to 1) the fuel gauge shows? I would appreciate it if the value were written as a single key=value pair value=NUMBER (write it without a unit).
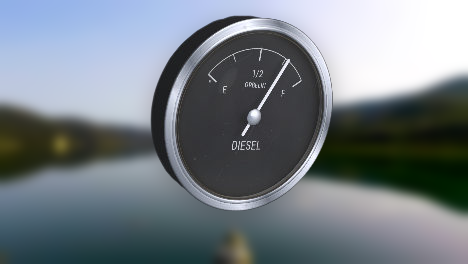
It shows value=0.75
